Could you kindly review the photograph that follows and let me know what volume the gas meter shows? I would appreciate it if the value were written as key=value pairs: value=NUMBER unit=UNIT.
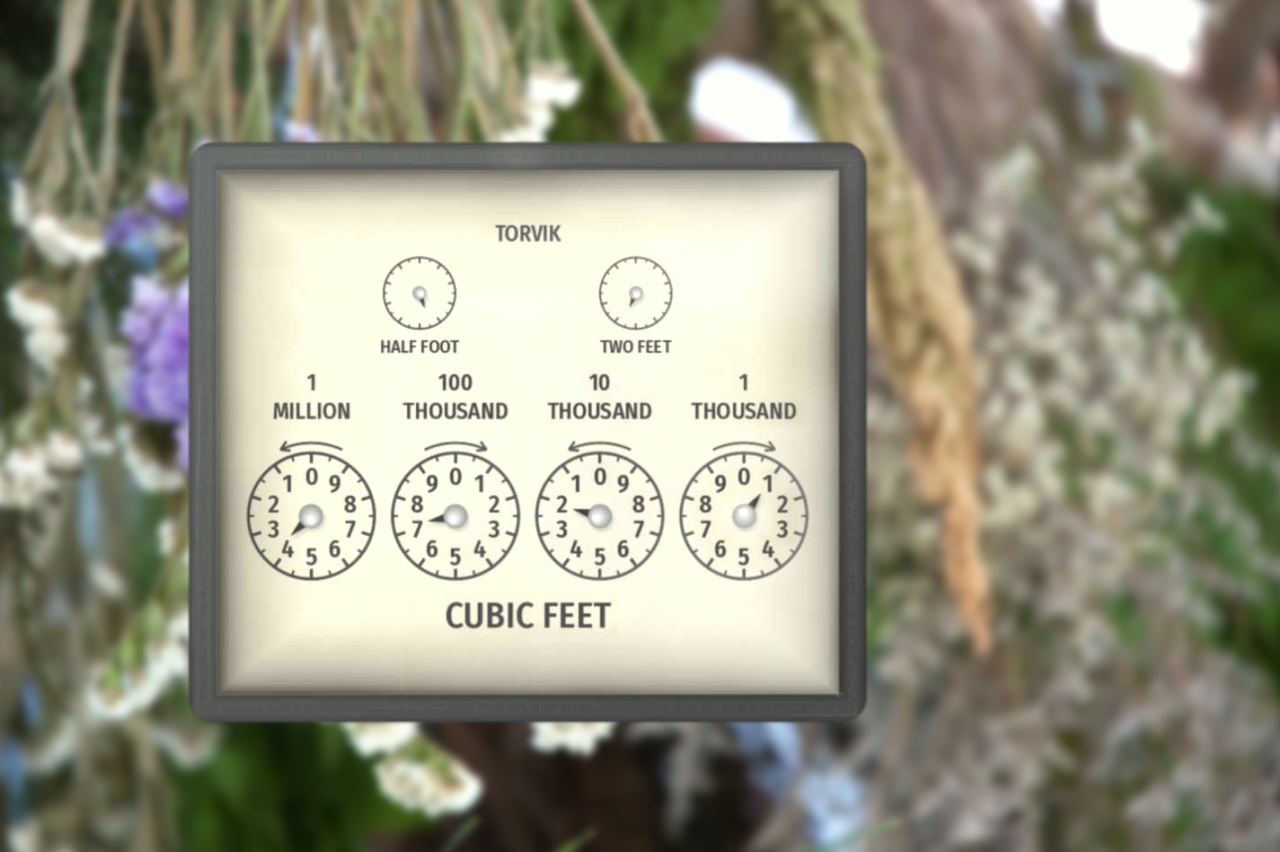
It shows value=372100 unit=ft³
